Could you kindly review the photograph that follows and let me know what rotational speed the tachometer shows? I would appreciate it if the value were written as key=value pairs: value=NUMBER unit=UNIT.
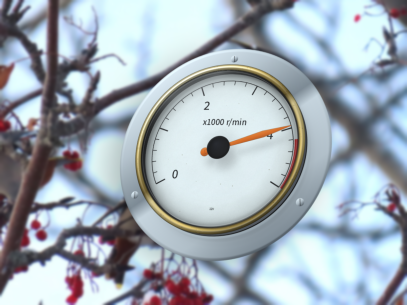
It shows value=4000 unit=rpm
